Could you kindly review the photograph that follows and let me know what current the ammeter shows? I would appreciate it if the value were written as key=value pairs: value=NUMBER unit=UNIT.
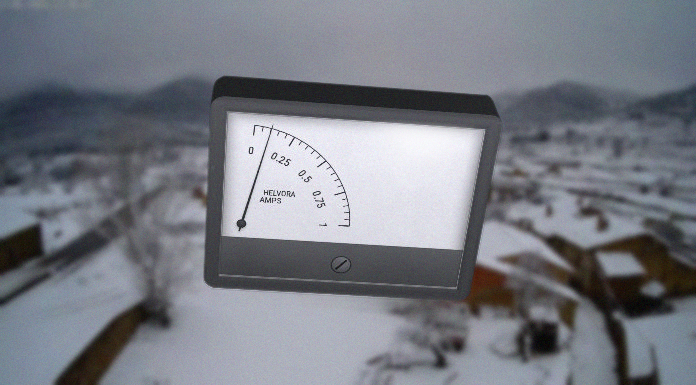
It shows value=0.1 unit=A
